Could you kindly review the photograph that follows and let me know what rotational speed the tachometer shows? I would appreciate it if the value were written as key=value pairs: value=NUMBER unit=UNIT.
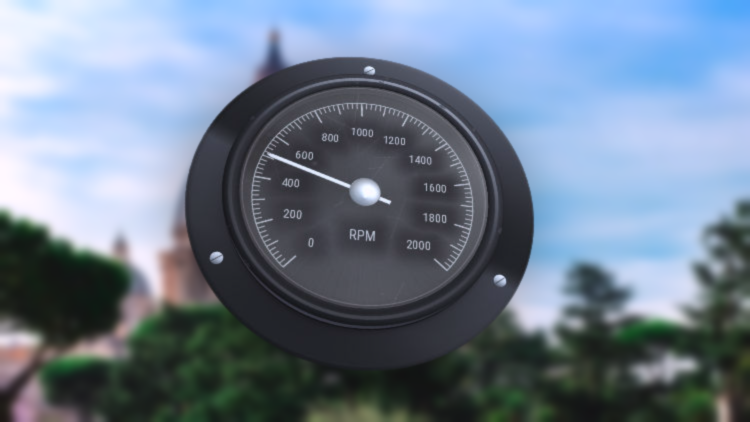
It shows value=500 unit=rpm
